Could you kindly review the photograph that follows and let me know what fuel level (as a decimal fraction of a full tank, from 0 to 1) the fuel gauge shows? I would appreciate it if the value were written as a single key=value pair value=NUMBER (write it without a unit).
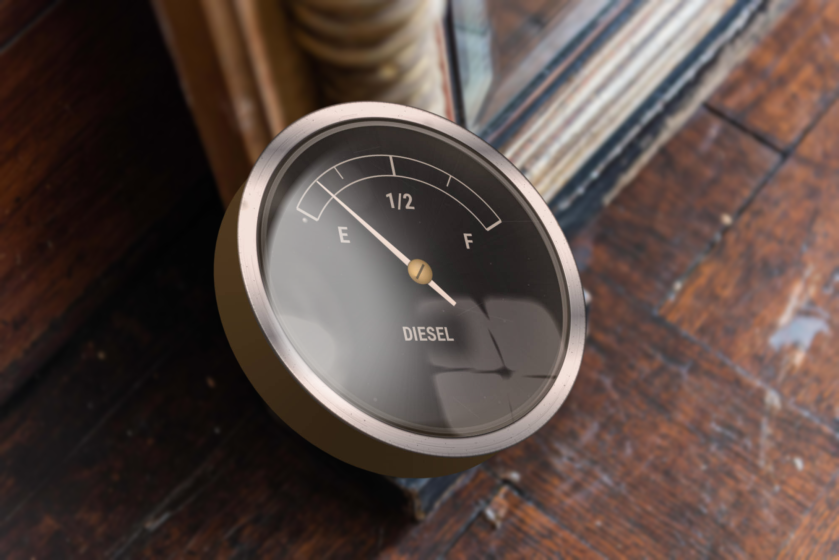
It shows value=0.125
